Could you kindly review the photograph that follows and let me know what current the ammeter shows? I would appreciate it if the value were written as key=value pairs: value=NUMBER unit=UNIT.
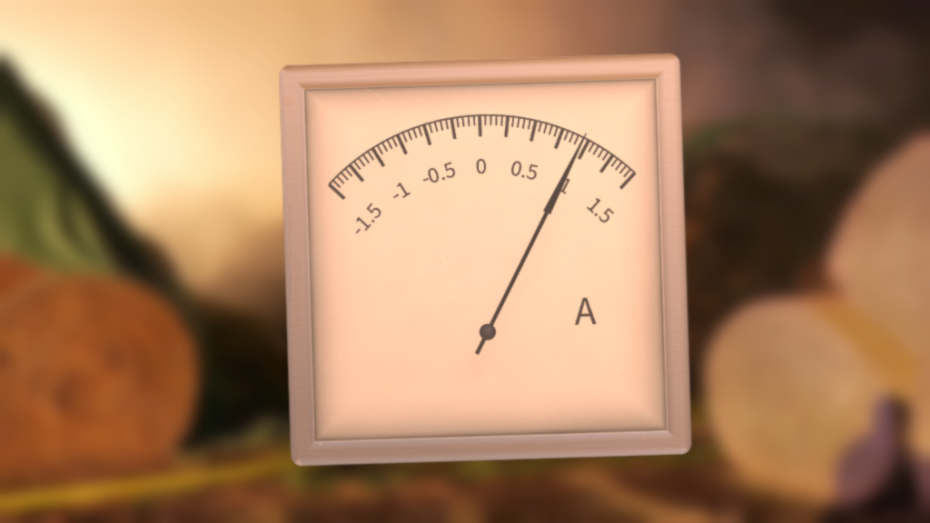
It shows value=0.95 unit=A
